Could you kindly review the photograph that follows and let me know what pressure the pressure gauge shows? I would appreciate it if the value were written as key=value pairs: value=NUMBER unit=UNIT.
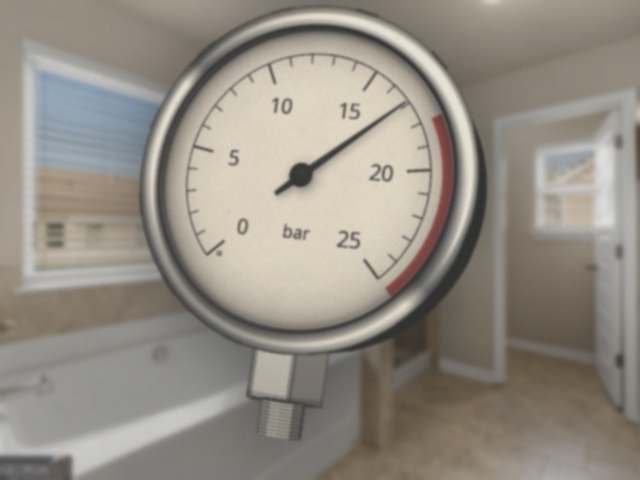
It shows value=17 unit=bar
